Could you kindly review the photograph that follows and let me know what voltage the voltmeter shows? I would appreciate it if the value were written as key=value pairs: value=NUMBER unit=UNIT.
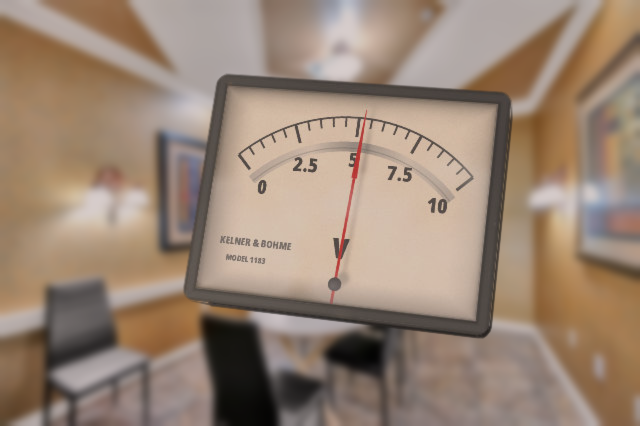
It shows value=5.25 unit=V
